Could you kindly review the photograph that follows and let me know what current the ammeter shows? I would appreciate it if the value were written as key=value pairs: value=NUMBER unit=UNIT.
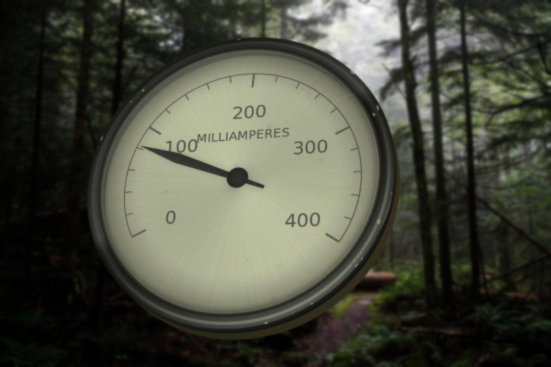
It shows value=80 unit=mA
